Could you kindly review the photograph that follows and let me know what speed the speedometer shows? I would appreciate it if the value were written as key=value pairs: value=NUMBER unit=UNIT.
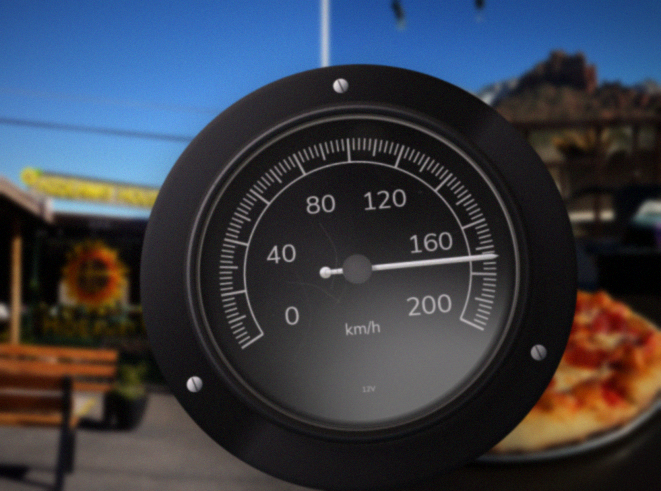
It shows value=174 unit=km/h
